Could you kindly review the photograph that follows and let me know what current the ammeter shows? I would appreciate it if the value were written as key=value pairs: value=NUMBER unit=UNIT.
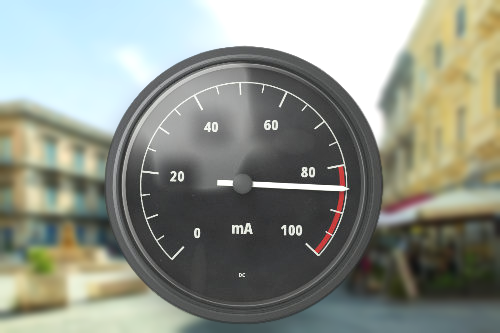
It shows value=85 unit=mA
